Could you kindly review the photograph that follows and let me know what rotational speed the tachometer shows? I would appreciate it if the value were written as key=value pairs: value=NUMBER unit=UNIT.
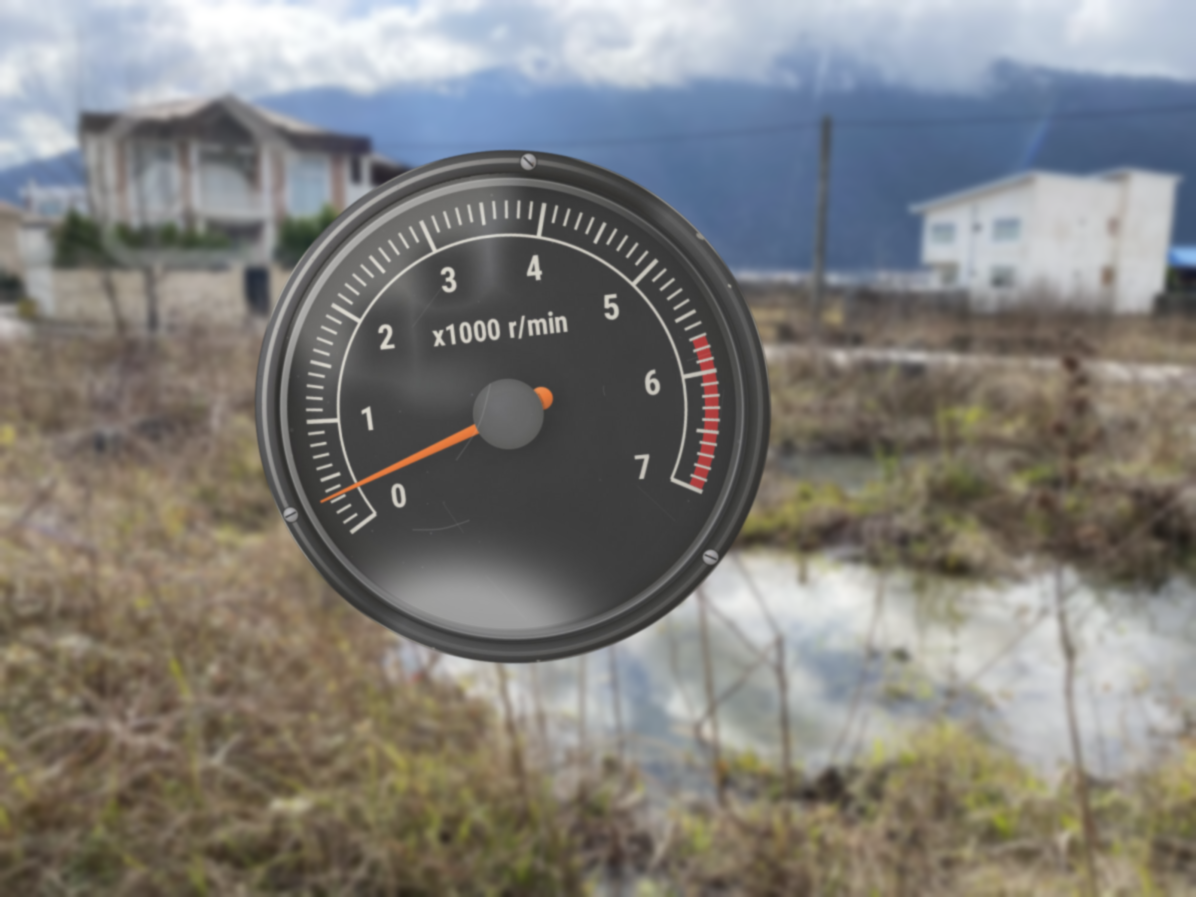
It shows value=350 unit=rpm
